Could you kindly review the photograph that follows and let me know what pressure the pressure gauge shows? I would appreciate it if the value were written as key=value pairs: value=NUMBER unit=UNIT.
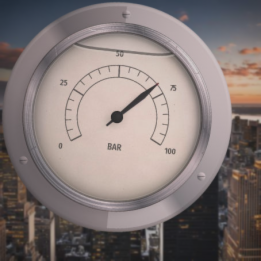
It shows value=70 unit=bar
